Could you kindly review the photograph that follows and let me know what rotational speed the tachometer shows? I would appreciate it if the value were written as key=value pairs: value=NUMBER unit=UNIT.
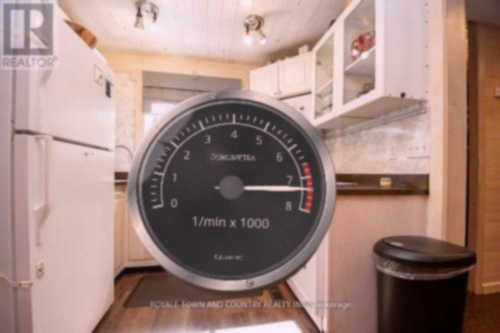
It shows value=7400 unit=rpm
